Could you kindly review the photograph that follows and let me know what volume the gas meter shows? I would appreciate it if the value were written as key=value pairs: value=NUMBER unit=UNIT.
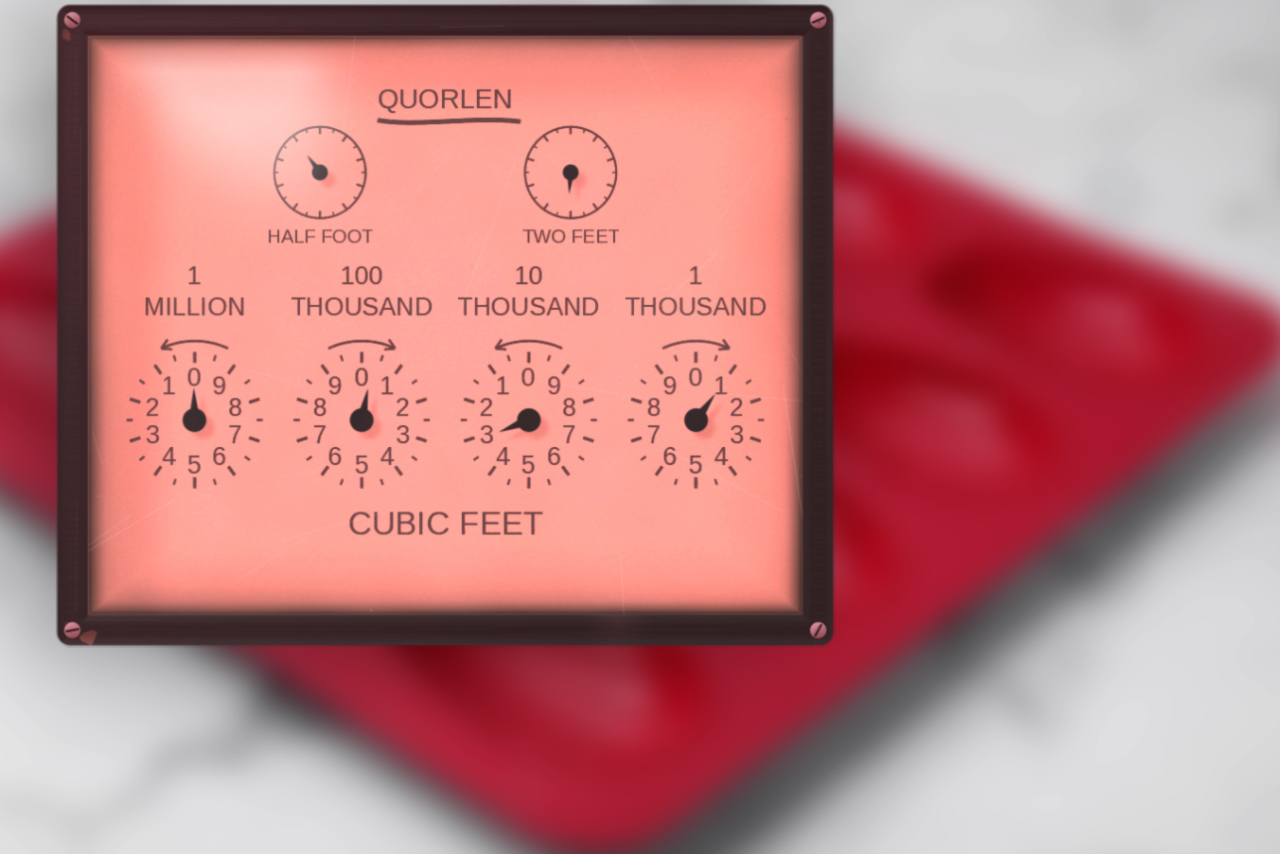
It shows value=3100 unit=ft³
